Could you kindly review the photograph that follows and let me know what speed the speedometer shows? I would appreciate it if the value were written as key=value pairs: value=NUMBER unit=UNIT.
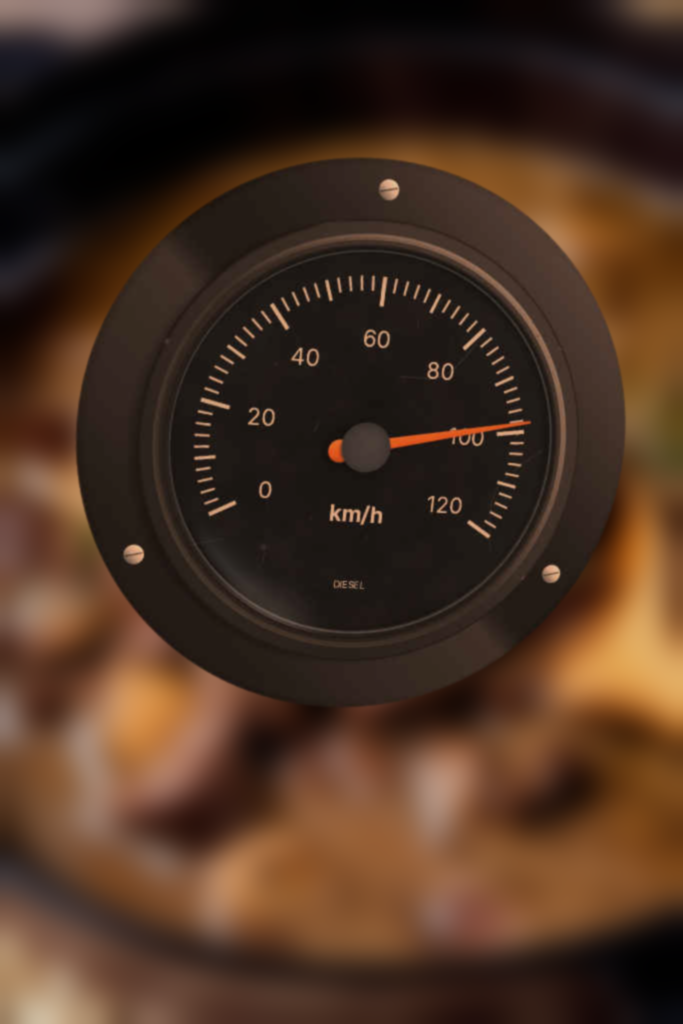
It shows value=98 unit=km/h
